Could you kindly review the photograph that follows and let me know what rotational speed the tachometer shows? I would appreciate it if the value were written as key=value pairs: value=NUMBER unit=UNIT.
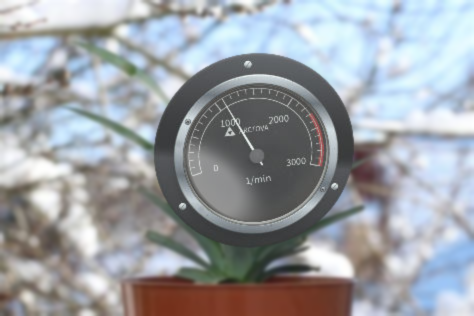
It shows value=1100 unit=rpm
